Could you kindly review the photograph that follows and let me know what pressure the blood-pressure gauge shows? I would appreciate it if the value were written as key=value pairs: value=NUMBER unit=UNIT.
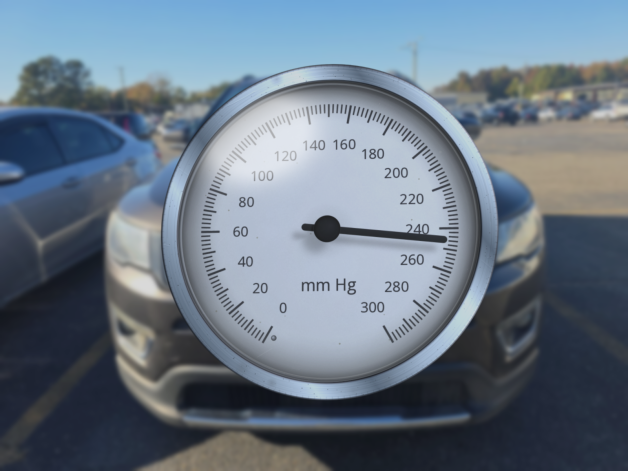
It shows value=246 unit=mmHg
